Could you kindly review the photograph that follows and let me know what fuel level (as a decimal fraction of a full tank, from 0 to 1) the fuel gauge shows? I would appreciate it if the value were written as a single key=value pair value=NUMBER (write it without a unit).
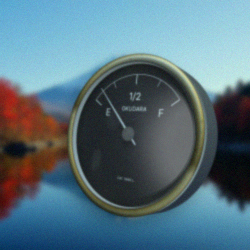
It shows value=0.125
